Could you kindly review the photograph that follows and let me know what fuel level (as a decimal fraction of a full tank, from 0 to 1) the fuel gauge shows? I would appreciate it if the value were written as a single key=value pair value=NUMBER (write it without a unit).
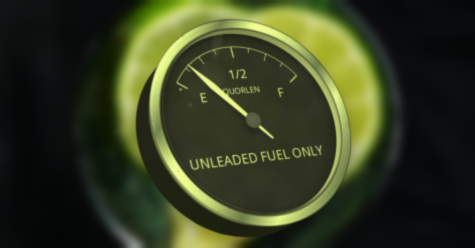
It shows value=0.125
